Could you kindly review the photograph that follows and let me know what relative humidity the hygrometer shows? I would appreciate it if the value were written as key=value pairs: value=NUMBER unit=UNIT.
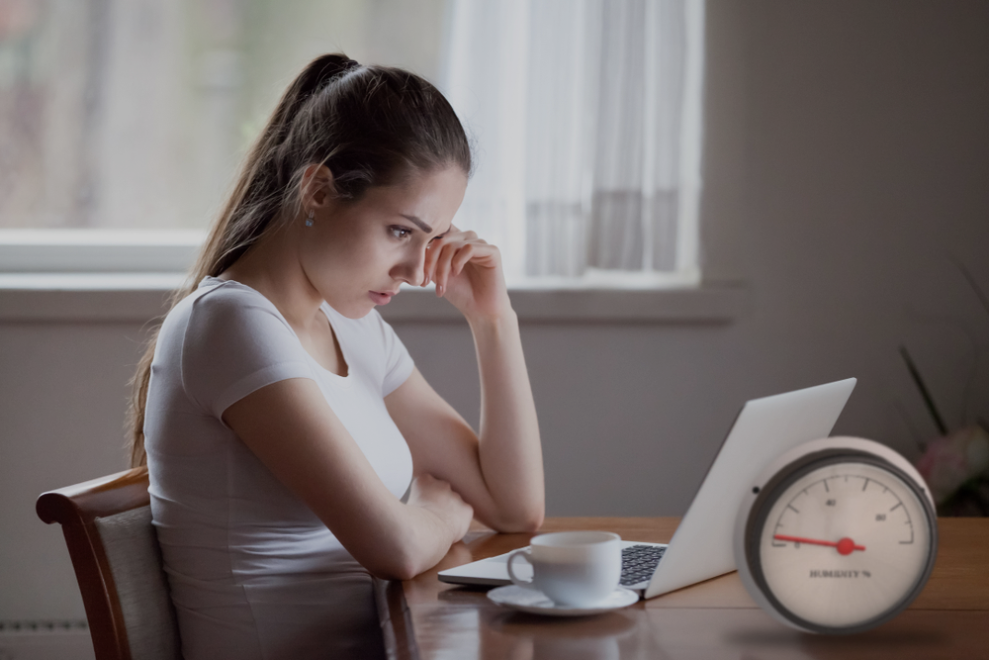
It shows value=5 unit=%
